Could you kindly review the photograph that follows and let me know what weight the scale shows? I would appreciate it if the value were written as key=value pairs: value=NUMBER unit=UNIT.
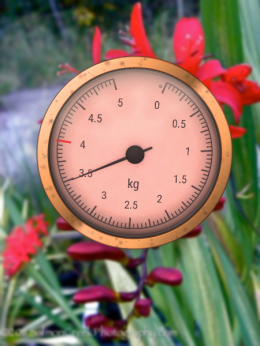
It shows value=3.5 unit=kg
